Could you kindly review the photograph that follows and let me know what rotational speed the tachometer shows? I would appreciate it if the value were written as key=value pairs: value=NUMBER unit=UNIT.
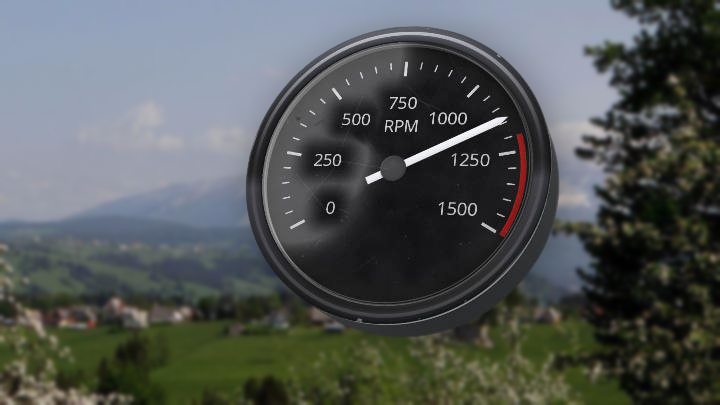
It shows value=1150 unit=rpm
